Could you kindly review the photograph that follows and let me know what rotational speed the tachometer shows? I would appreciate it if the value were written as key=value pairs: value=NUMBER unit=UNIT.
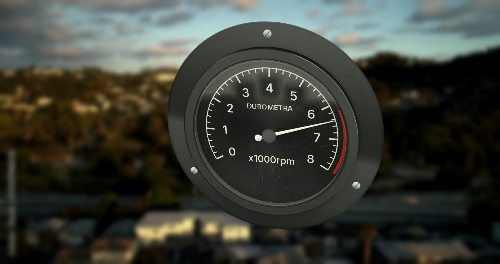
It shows value=6400 unit=rpm
